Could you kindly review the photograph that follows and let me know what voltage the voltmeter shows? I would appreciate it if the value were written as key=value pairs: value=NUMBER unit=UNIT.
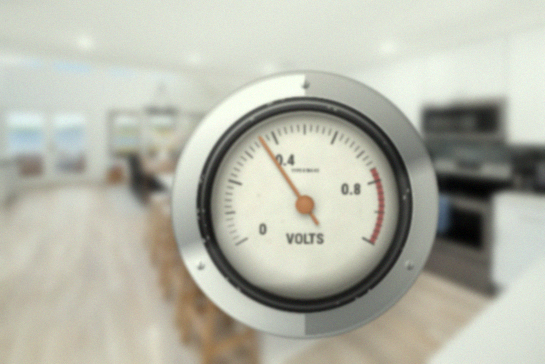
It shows value=0.36 unit=V
